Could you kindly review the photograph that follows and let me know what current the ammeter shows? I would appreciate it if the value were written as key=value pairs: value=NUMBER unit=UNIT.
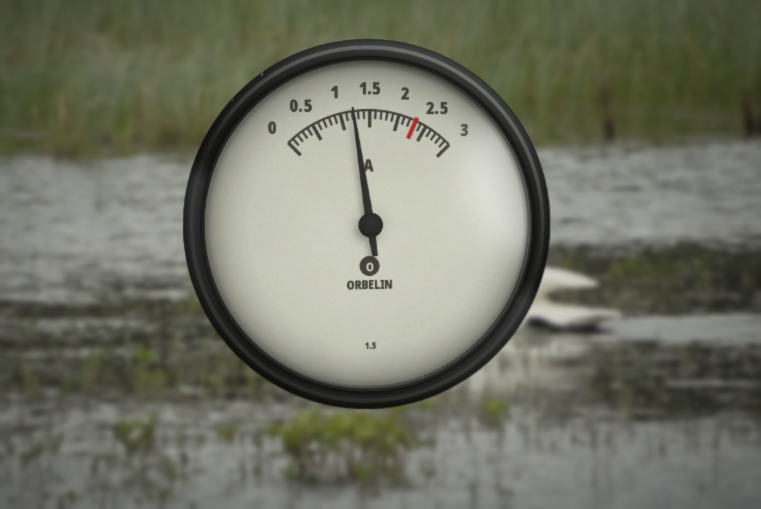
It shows value=1.2 unit=A
